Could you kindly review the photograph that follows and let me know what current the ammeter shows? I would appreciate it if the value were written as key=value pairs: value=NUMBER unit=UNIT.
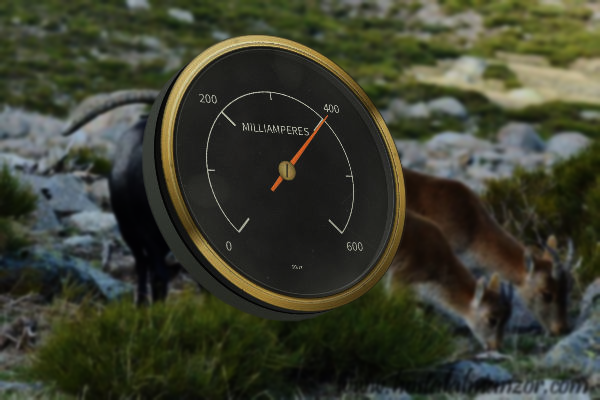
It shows value=400 unit=mA
